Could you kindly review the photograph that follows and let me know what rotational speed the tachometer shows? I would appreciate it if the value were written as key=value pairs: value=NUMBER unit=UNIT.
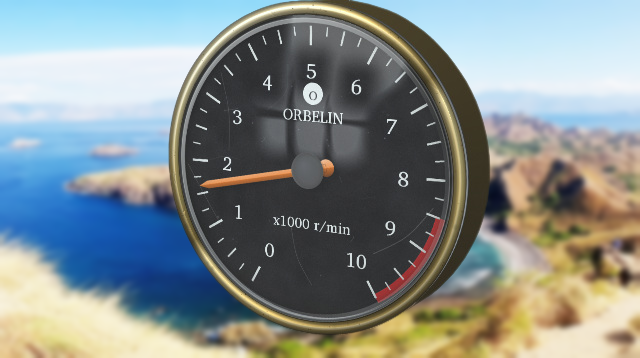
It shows value=1625 unit=rpm
